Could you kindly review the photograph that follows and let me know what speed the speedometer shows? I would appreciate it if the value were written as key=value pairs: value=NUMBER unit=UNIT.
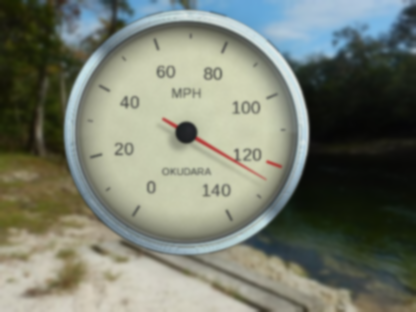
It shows value=125 unit=mph
